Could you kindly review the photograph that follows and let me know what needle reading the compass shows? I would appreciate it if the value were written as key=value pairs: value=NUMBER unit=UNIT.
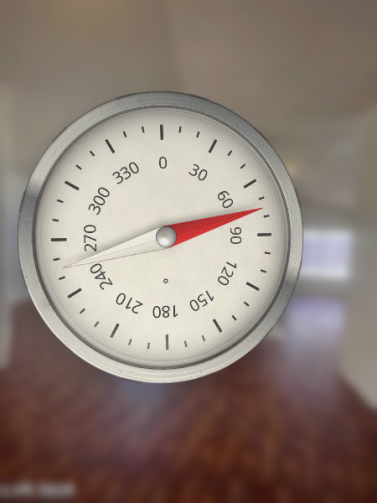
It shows value=75 unit=°
